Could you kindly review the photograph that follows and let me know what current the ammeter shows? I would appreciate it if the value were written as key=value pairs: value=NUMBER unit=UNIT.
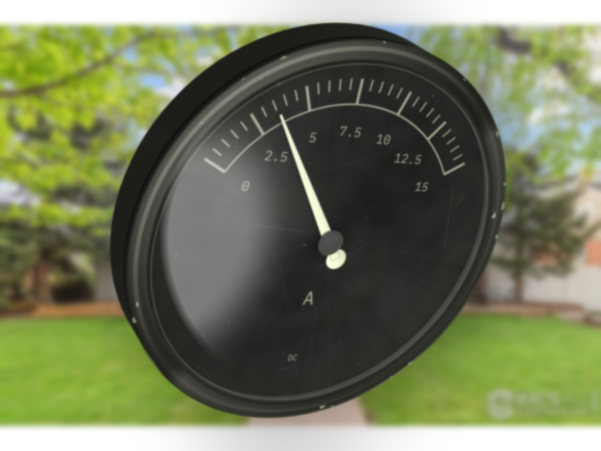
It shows value=3.5 unit=A
